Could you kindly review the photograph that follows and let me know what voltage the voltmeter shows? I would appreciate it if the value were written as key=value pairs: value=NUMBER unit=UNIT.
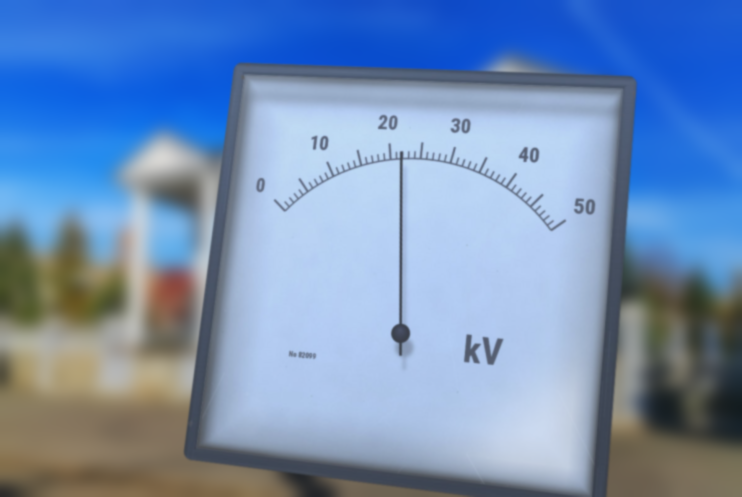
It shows value=22 unit=kV
